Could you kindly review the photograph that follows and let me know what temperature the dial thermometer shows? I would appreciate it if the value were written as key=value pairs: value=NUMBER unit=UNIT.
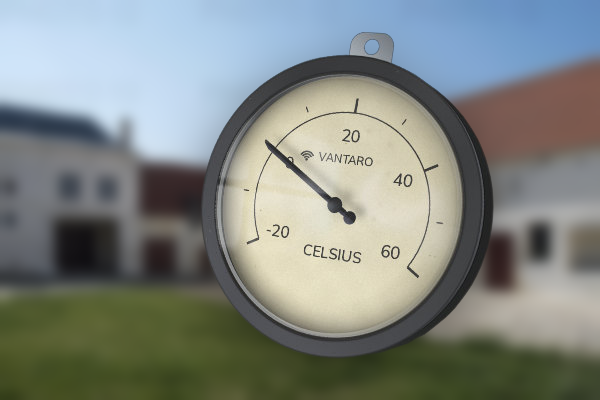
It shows value=0 unit=°C
